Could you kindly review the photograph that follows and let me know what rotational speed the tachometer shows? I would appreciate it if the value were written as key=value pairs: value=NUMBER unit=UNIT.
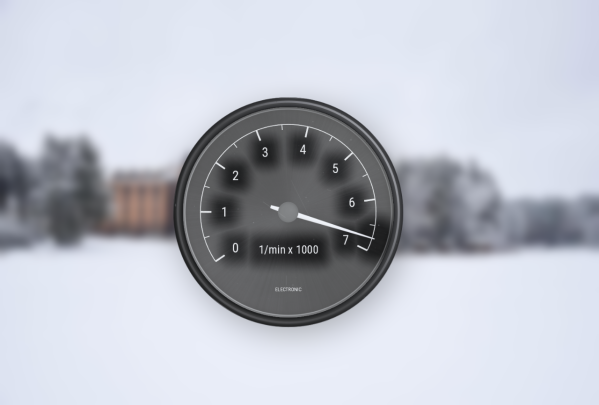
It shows value=6750 unit=rpm
